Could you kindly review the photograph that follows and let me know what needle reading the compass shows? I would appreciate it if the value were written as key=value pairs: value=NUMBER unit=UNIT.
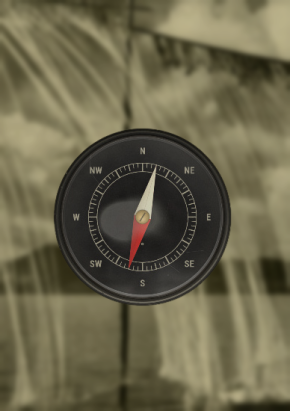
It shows value=195 unit=°
